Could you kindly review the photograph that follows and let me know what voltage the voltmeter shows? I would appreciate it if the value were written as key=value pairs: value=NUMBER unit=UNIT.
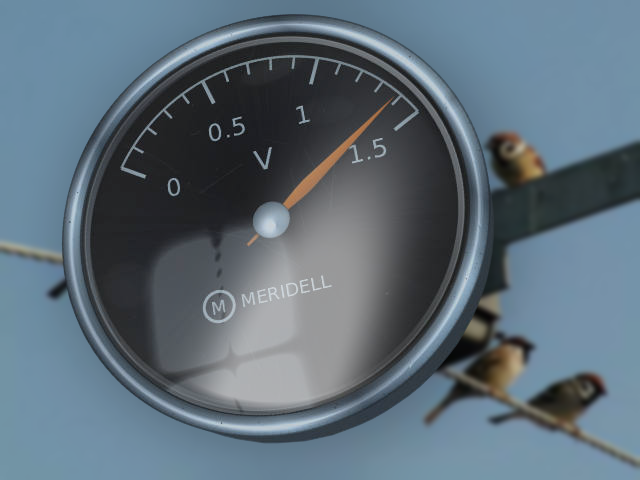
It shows value=1.4 unit=V
